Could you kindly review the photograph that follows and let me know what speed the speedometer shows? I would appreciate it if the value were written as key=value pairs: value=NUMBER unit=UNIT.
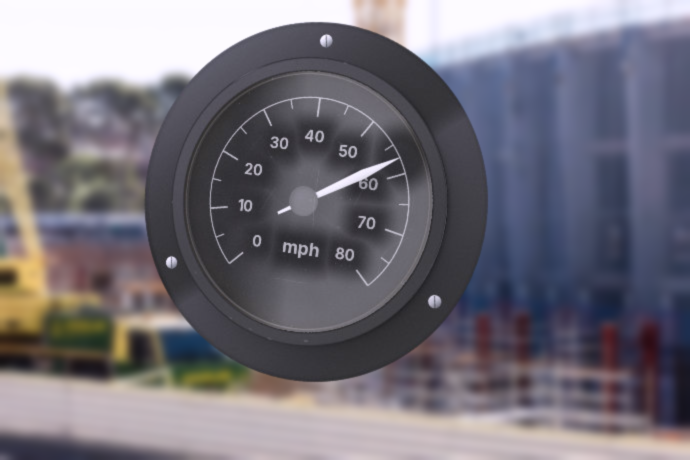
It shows value=57.5 unit=mph
